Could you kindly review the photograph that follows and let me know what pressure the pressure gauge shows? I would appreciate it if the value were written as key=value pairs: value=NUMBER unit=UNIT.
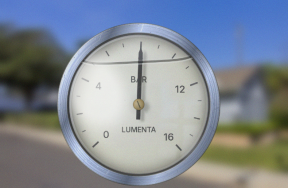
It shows value=8 unit=bar
